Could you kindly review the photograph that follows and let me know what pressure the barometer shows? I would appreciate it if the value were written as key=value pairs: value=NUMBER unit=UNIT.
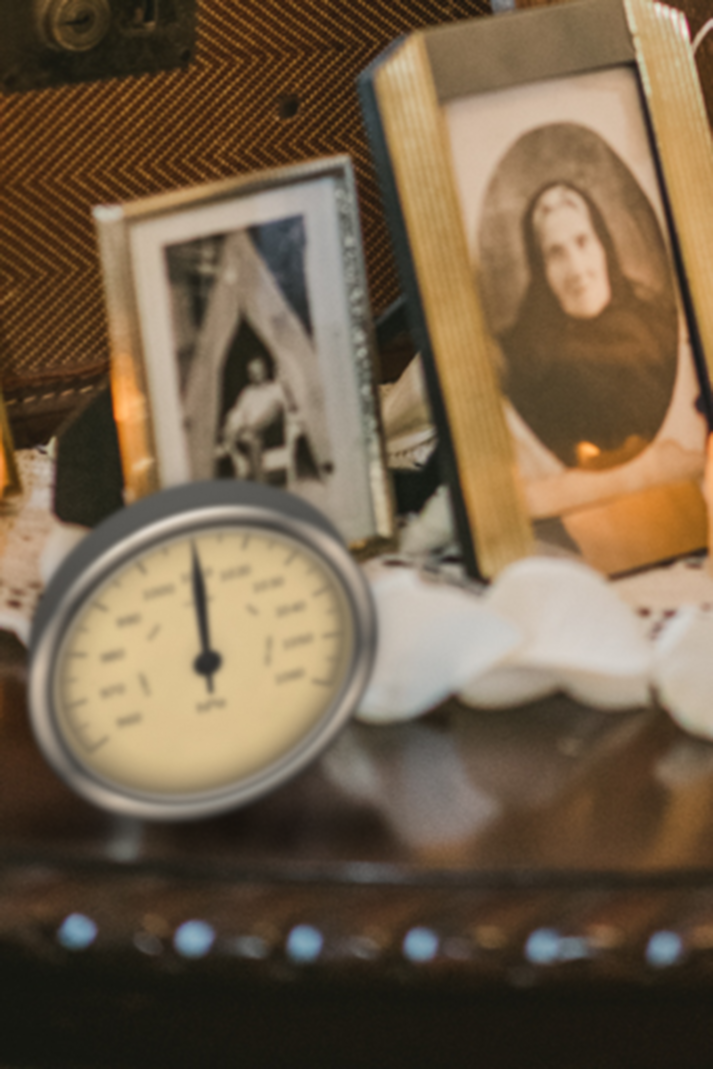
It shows value=1010 unit=hPa
